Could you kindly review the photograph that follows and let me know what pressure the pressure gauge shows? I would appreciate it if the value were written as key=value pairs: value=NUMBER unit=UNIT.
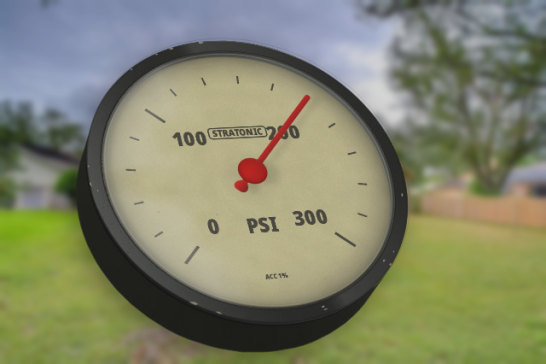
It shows value=200 unit=psi
